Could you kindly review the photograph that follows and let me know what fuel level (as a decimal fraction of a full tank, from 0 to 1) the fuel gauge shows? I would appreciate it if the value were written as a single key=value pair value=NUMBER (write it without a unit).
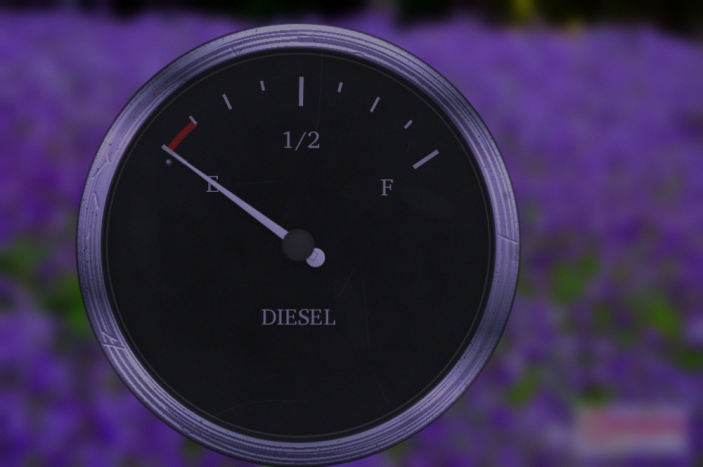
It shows value=0
